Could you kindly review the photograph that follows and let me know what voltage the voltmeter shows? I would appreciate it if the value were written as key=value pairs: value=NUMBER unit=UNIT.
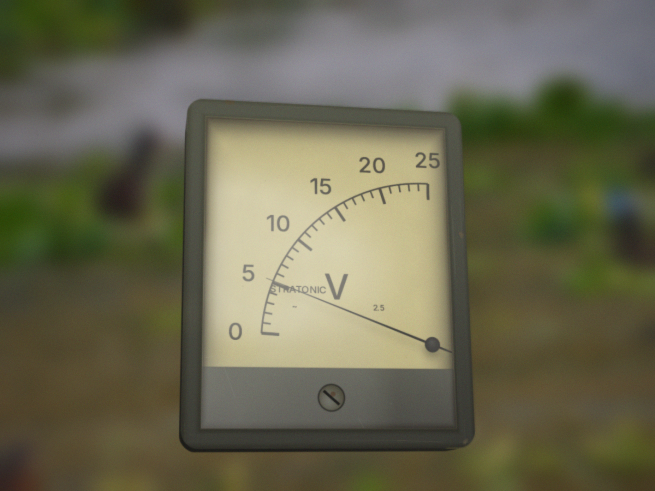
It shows value=5 unit=V
